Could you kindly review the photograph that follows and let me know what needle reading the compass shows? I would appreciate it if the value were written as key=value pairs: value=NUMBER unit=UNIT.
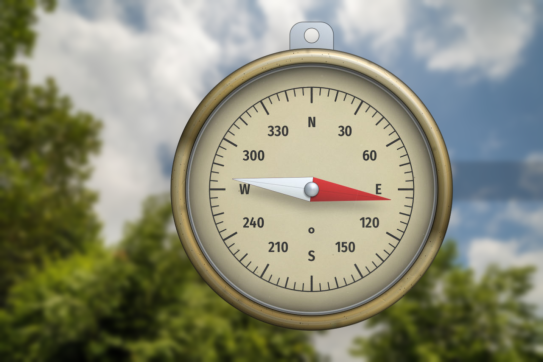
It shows value=97.5 unit=°
